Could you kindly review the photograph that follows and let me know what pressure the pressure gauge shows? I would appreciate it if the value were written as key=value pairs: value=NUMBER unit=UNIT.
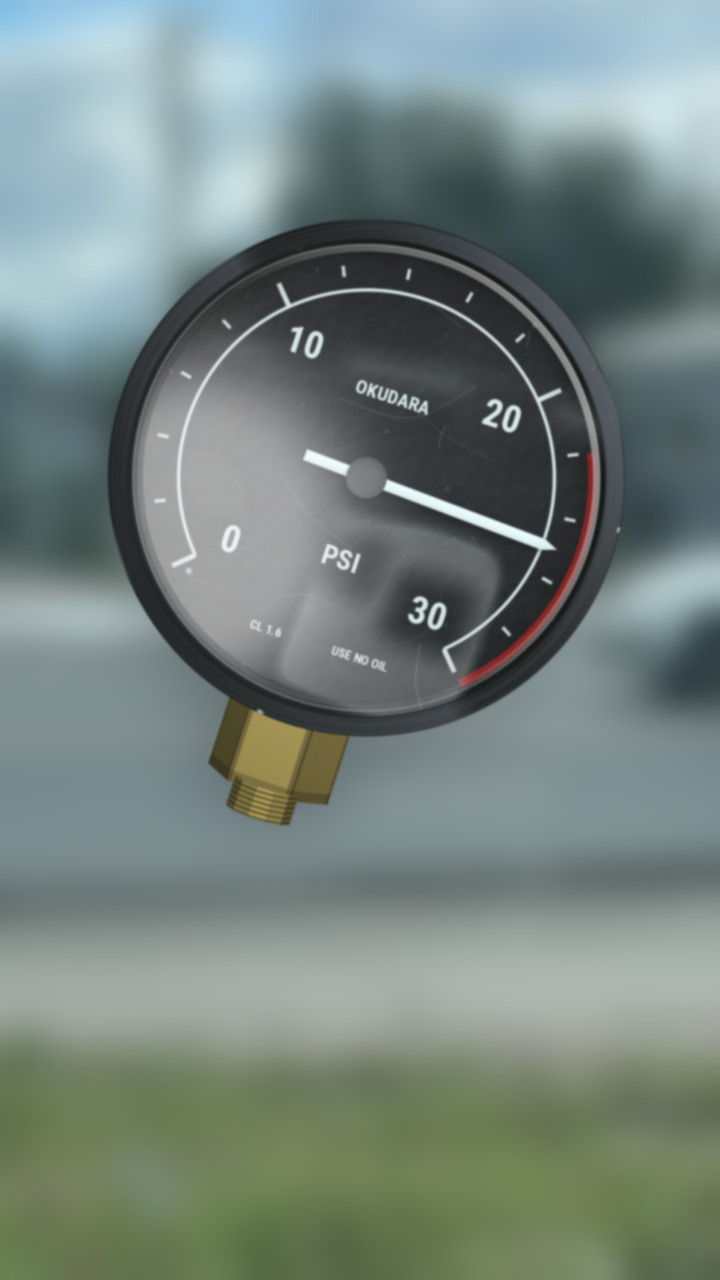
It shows value=25 unit=psi
